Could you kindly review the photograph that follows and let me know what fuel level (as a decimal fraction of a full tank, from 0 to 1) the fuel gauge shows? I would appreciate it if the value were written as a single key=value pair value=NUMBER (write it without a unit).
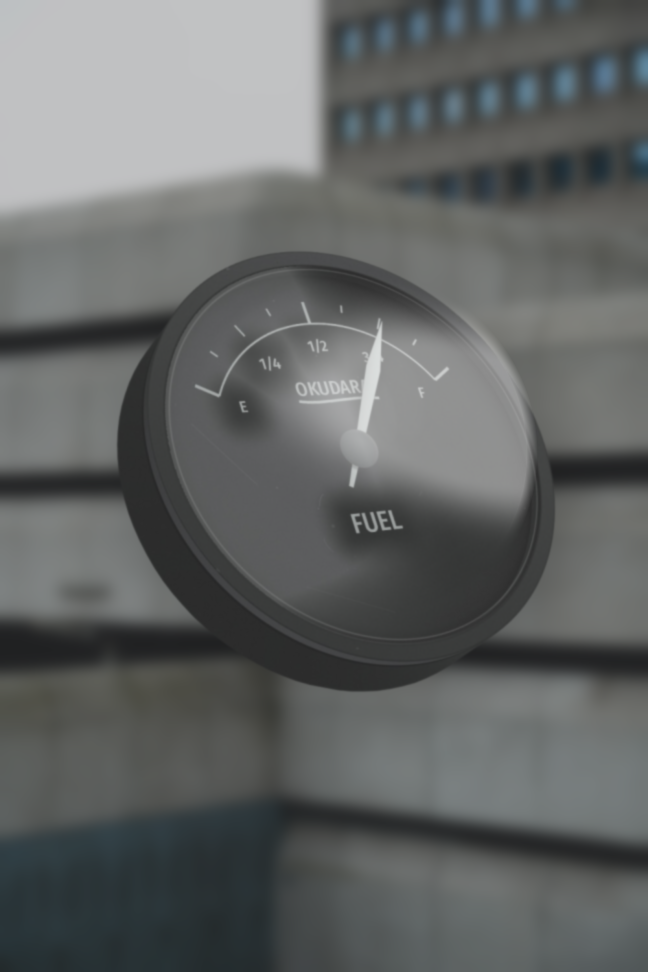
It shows value=0.75
